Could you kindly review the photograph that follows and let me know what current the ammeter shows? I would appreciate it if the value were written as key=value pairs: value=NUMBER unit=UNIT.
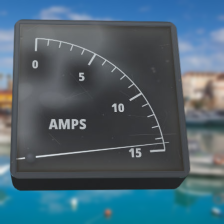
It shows value=14.5 unit=A
